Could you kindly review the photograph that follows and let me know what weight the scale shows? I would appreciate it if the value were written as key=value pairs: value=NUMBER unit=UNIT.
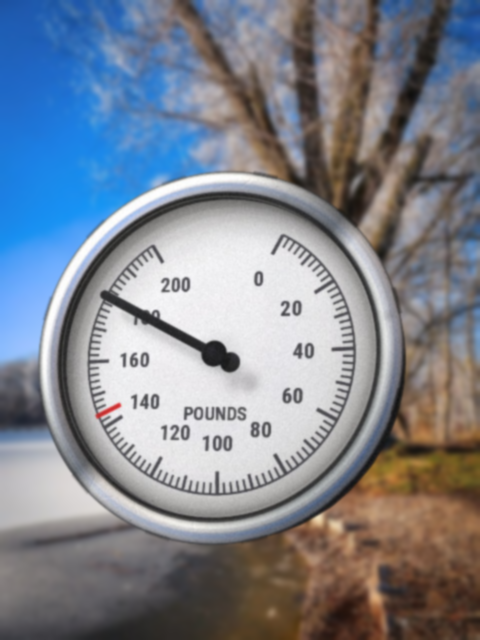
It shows value=180 unit=lb
